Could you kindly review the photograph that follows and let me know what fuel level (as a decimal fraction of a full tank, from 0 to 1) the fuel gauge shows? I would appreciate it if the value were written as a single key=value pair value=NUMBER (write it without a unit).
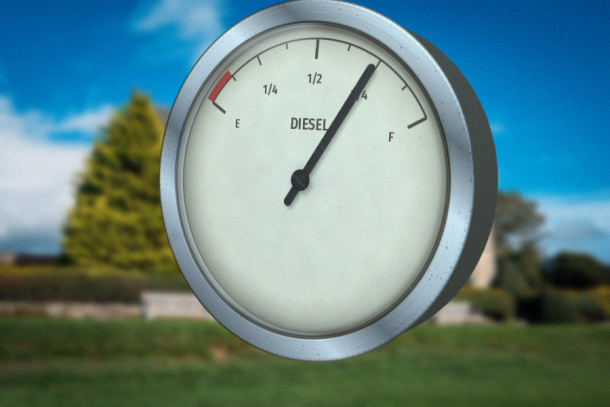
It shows value=0.75
